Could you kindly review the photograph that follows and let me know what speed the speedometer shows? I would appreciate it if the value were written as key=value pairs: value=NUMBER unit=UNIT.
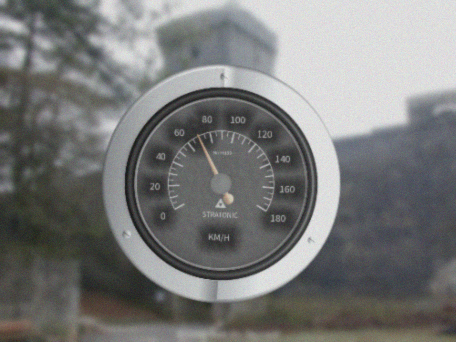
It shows value=70 unit=km/h
